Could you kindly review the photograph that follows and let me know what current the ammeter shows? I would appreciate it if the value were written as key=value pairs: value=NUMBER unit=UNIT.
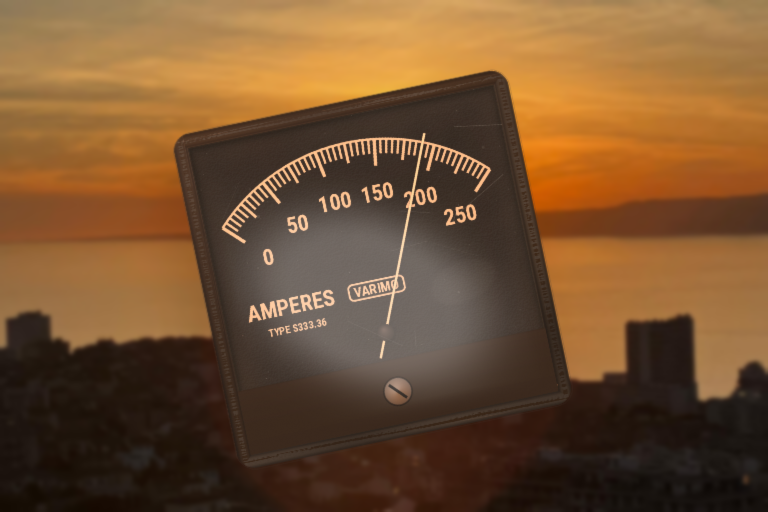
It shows value=190 unit=A
